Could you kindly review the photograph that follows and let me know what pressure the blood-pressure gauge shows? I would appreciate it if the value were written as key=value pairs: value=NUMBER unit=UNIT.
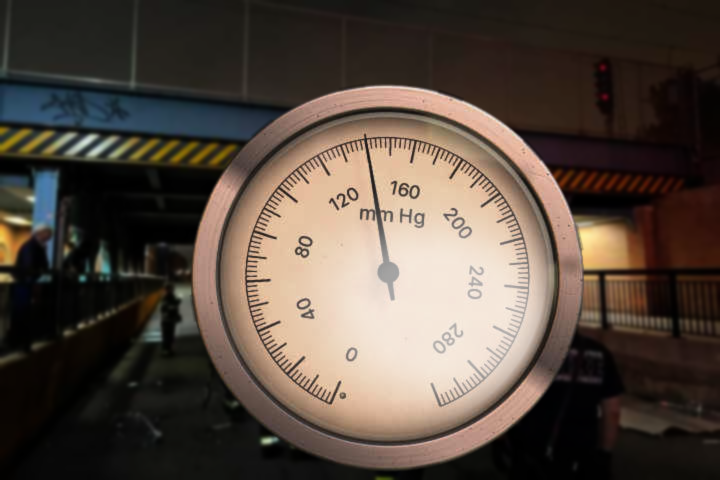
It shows value=140 unit=mmHg
